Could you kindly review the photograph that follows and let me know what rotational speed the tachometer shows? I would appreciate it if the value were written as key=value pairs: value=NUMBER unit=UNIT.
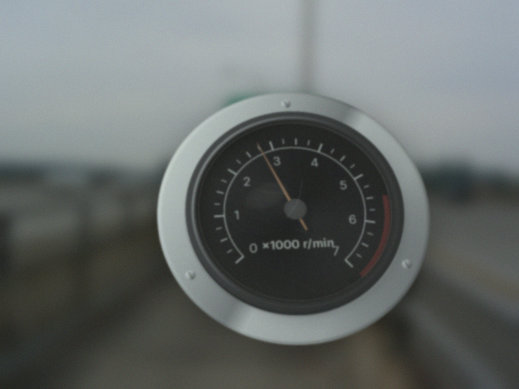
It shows value=2750 unit=rpm
